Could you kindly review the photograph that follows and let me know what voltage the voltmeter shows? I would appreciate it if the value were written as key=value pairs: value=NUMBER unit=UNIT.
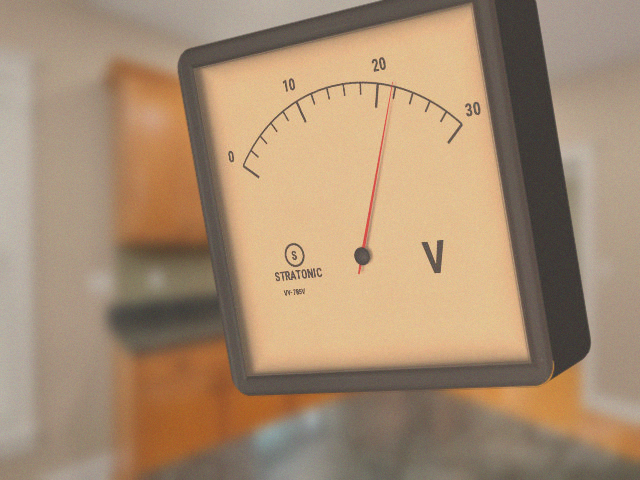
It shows value=22 unit=V
